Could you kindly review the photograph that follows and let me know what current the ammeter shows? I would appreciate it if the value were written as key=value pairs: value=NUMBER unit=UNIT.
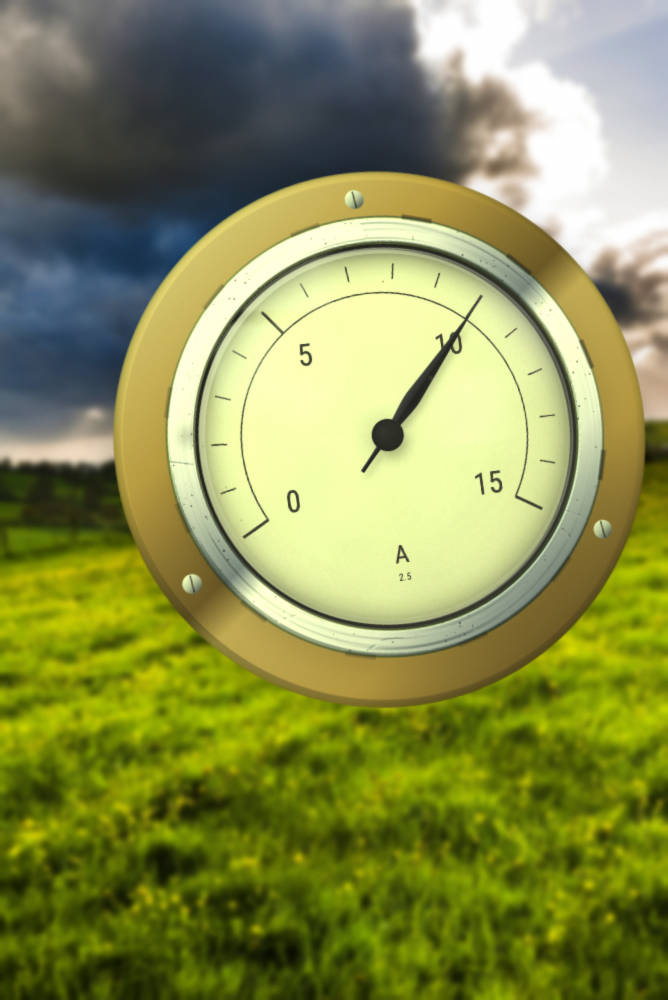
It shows value=10 unit=A
